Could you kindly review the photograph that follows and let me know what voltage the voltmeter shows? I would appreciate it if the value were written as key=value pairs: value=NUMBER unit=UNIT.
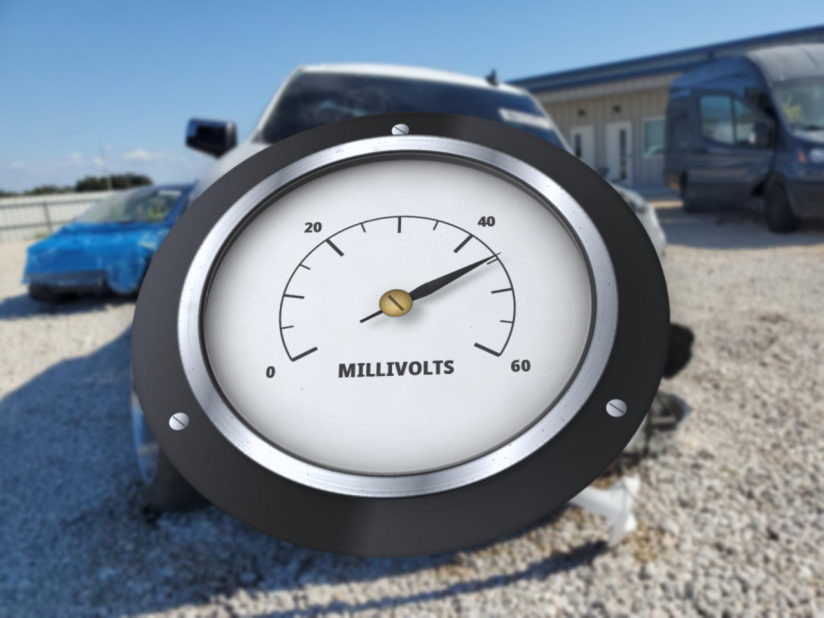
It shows value=45 unit=mV
